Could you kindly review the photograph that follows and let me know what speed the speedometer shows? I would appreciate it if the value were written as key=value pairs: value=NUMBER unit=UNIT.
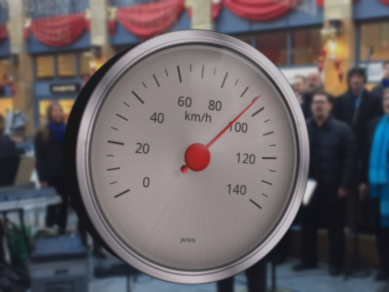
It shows value=95 unit=km/h
